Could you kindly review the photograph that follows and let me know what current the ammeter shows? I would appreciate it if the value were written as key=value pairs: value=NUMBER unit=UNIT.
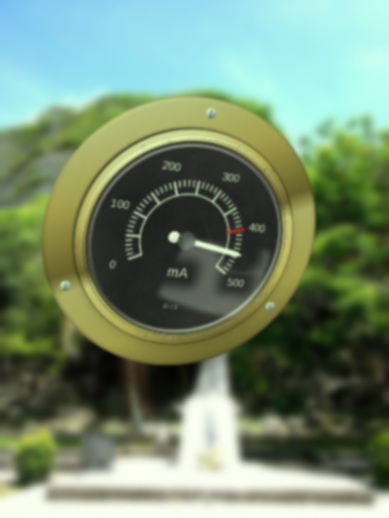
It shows value=450 unit=mA
